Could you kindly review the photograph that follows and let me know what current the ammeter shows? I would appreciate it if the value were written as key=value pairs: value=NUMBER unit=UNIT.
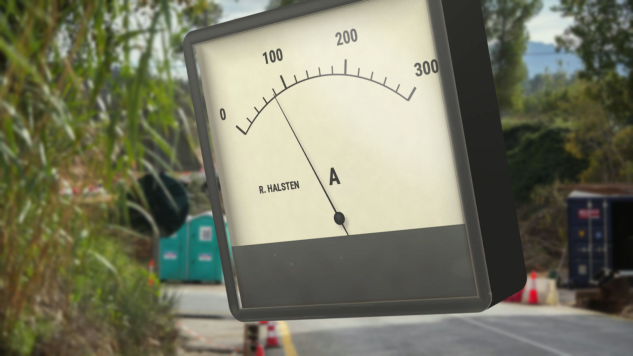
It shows value=80 unit=A
